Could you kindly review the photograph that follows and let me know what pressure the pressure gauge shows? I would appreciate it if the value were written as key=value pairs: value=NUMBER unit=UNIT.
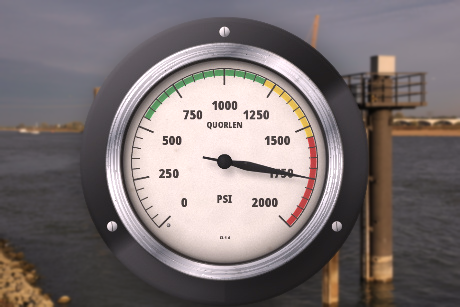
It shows value=1750 unit=psi
